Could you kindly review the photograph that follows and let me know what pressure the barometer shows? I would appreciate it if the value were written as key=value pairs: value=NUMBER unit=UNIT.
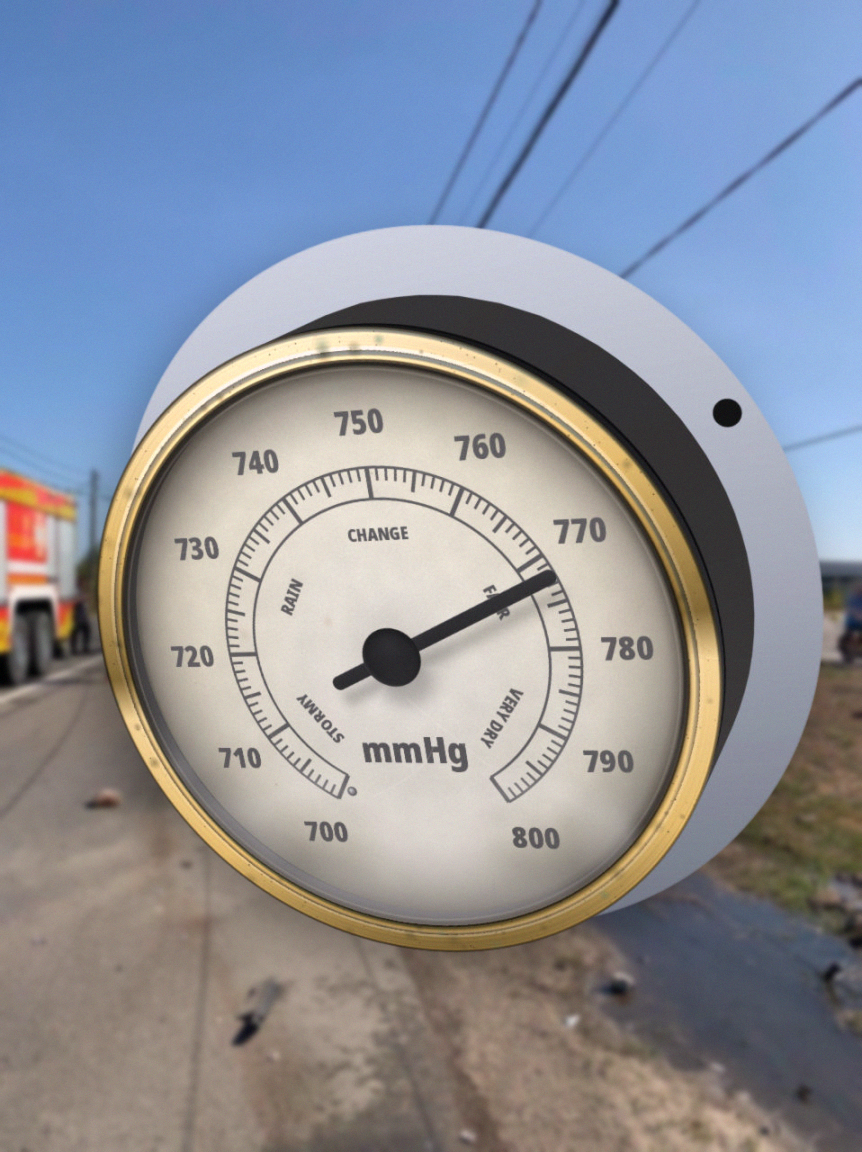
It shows value=772 unit=mmHg
